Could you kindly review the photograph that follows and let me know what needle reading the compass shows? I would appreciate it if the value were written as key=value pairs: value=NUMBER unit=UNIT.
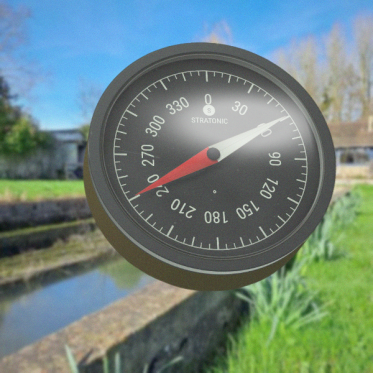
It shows value=240 unit=°
